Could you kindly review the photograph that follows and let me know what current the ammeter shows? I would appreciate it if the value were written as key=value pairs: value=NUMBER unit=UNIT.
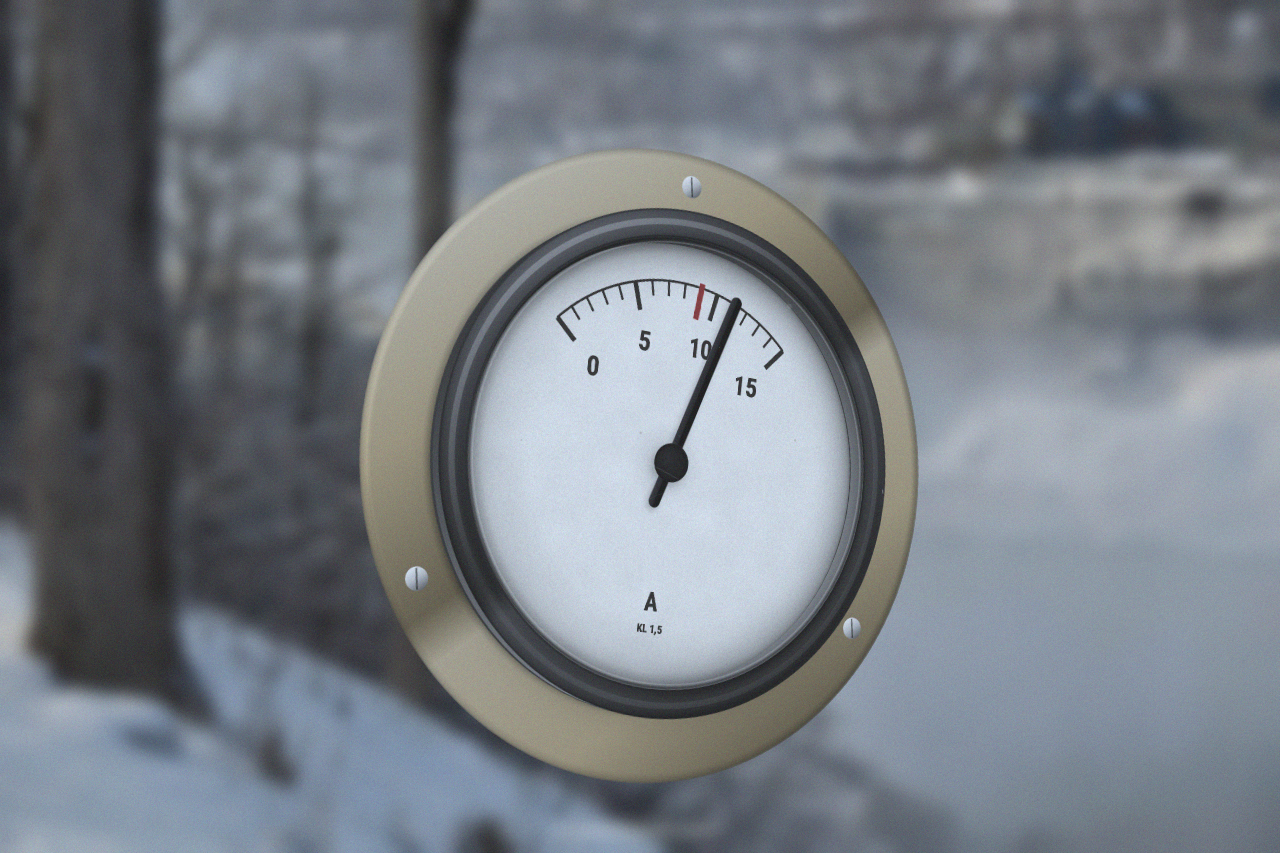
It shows value=11 unit=A
